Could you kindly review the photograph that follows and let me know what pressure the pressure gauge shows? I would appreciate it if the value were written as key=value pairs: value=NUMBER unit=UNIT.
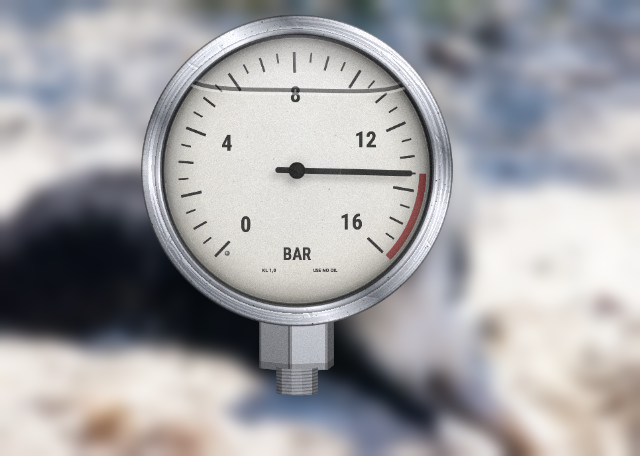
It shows value=13.5 unit=bar
